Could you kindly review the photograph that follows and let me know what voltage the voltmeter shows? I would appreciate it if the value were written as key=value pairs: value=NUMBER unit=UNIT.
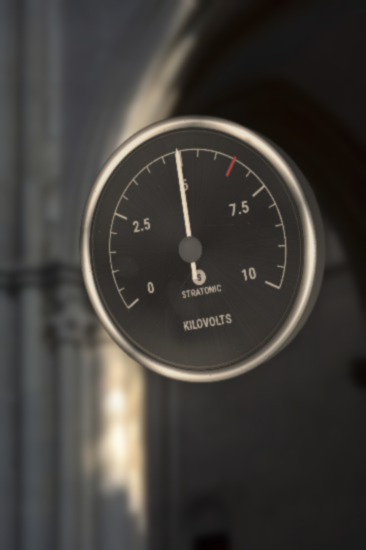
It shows value=5 unit=kV
